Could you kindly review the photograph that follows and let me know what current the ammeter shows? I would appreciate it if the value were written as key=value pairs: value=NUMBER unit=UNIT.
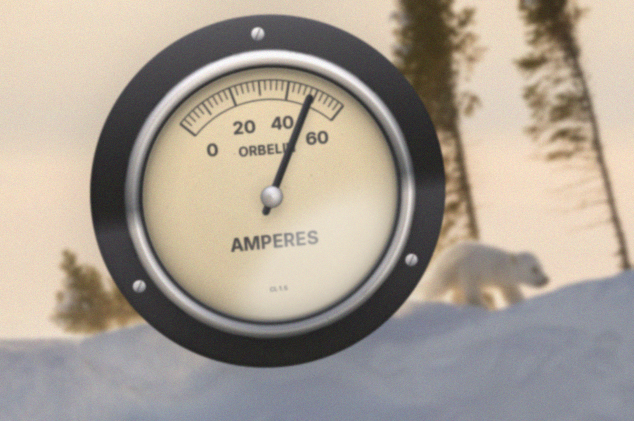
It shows value=48 unit=A
